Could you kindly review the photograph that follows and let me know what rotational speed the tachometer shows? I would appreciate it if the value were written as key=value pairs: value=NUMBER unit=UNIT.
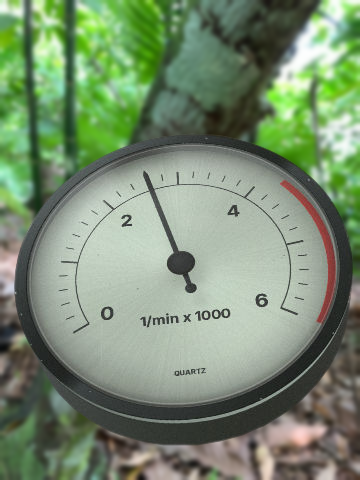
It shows value=2600 unit=rpm
